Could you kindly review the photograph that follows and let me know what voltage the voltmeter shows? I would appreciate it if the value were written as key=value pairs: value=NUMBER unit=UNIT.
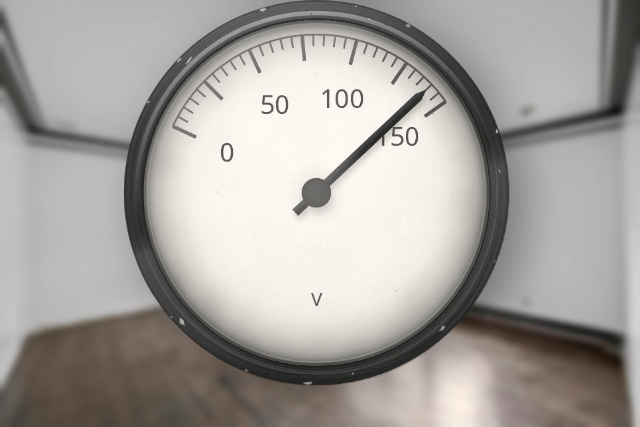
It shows value=140 unit=V
